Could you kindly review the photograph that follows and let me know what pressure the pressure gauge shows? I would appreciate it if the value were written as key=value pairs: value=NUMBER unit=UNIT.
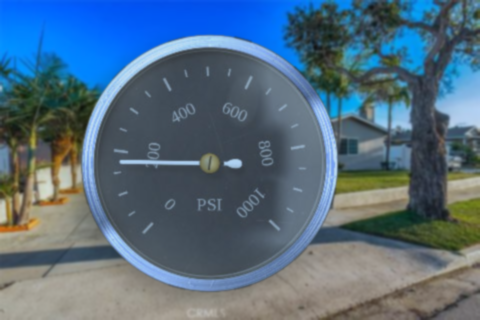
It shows value=175 unit=psi
